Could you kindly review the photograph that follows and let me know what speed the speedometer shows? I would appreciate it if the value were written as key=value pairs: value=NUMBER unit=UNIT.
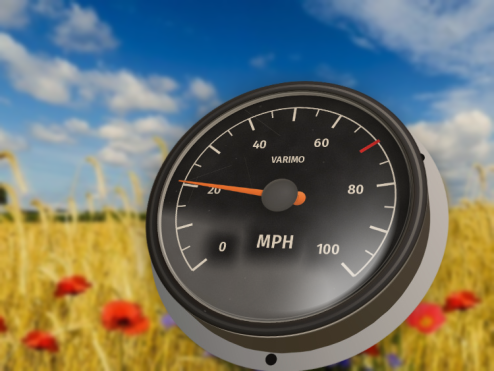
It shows value=20 unit=mph
